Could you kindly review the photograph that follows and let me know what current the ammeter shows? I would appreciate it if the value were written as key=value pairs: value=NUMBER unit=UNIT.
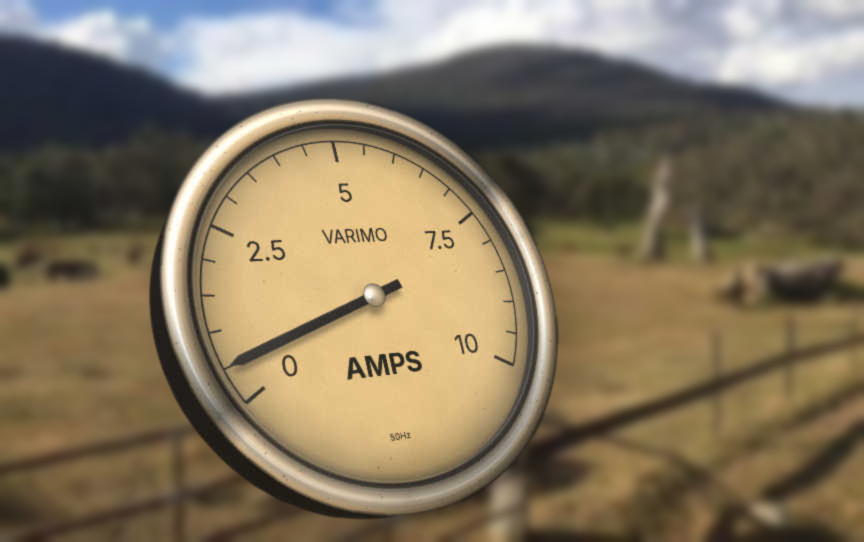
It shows value=0.5 unit=A
